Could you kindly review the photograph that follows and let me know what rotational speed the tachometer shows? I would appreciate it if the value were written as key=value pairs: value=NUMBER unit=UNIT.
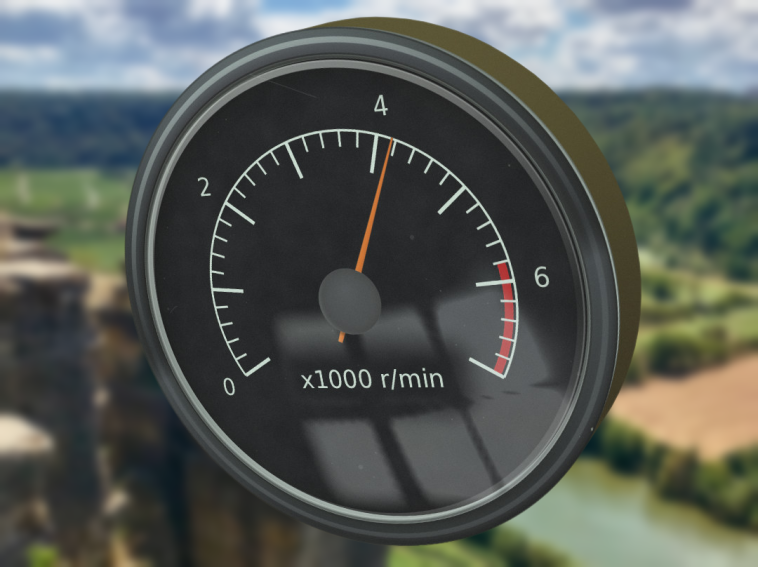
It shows value=4200 unit=rpm
